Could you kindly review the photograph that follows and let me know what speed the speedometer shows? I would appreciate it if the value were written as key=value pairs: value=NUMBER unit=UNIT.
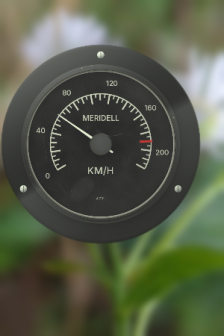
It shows value=60 unit=km/h
